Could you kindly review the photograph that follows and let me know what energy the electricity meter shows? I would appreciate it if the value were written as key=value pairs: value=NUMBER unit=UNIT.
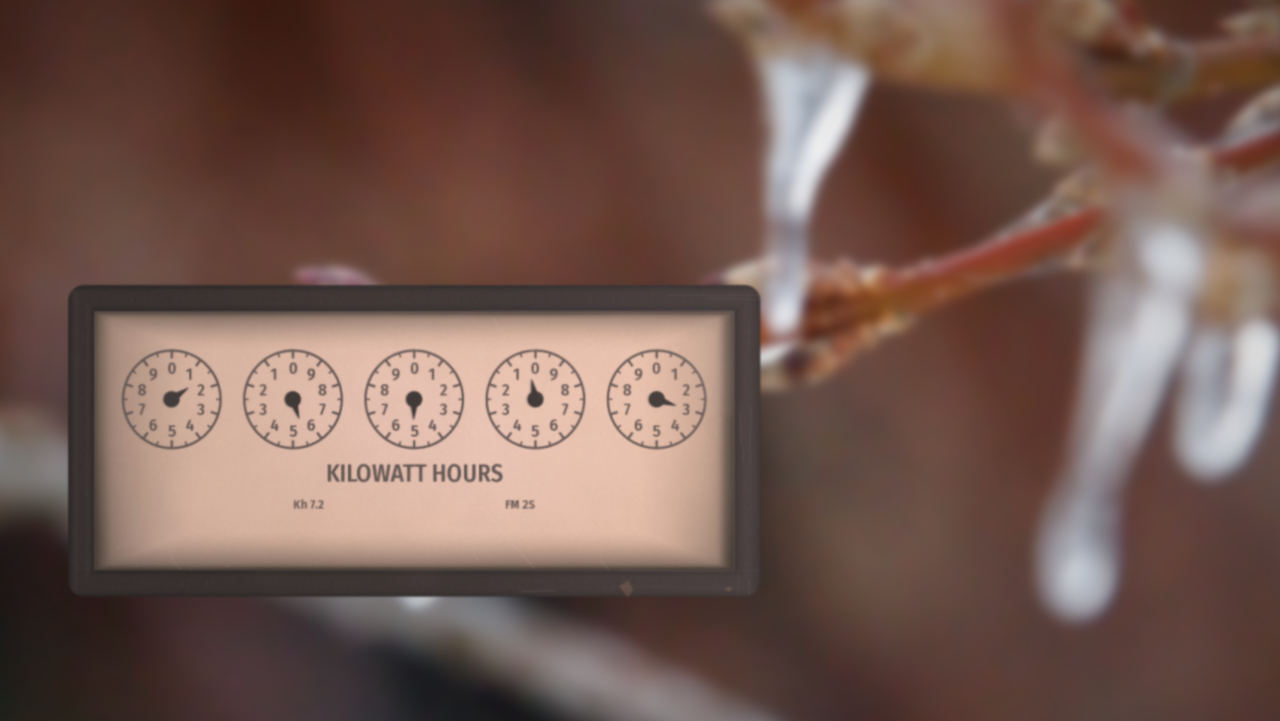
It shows value=15503 unit=kWh
